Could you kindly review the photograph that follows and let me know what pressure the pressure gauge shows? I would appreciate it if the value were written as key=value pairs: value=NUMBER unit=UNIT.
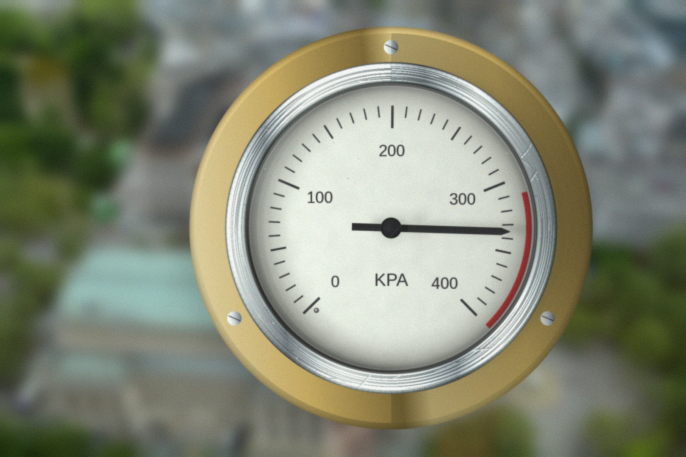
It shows value=335 unit=kPa
